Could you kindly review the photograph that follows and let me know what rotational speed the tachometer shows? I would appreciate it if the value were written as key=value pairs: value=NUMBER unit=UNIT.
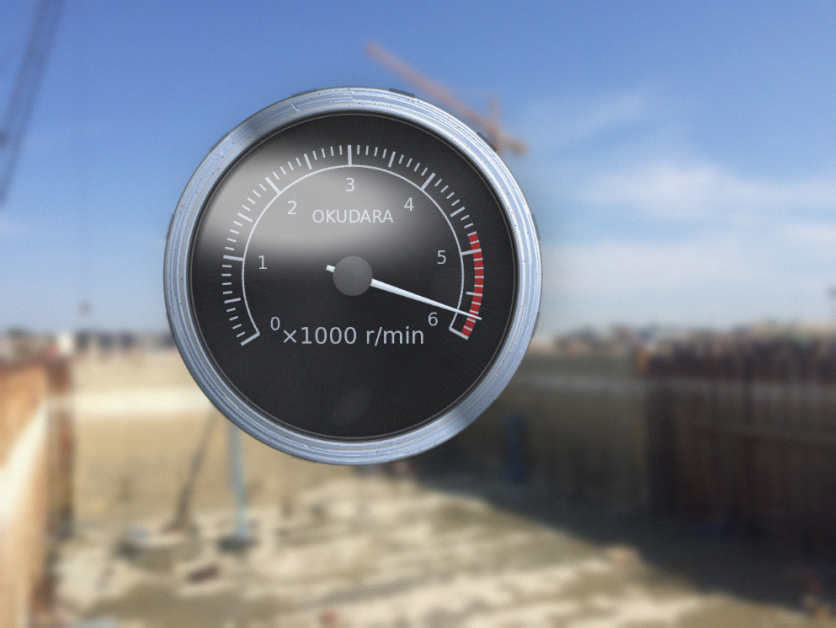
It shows value=5750 unit=rpm
